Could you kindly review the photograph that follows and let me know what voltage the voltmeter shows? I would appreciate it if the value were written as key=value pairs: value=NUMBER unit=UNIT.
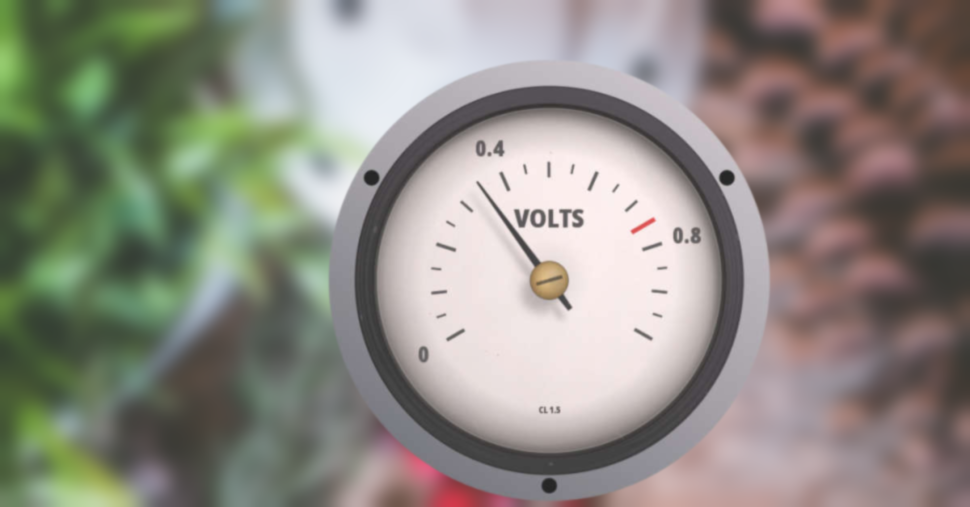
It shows value=0.35 unit=V
